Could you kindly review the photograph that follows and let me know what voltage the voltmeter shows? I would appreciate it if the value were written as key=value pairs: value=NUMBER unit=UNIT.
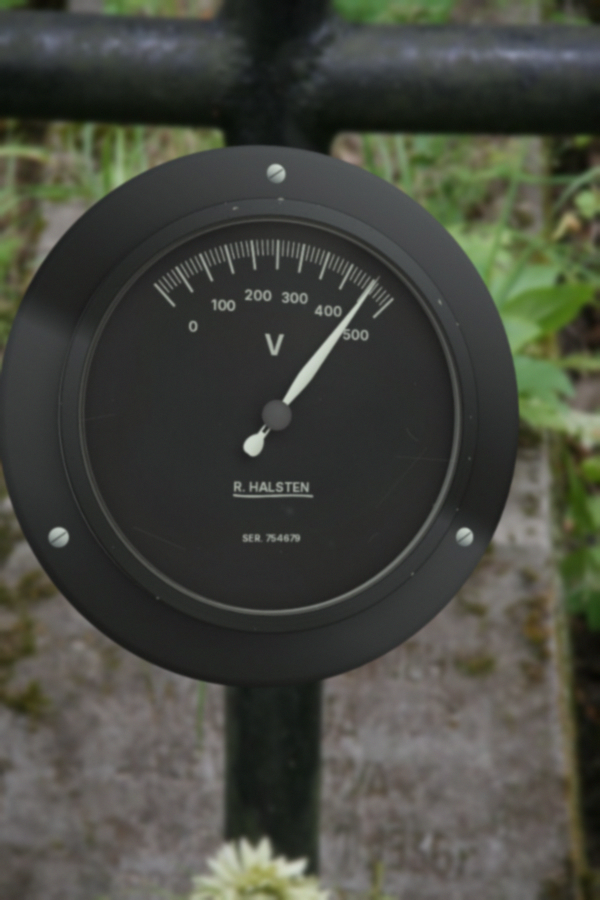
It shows value=450 unit=V
